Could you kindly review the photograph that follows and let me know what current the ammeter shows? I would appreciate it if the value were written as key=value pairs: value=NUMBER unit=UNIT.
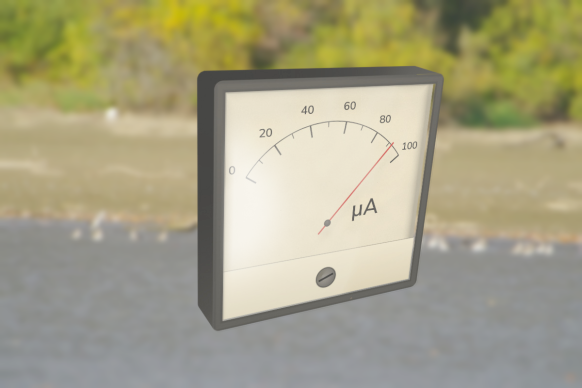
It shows value=90 unit=µA
